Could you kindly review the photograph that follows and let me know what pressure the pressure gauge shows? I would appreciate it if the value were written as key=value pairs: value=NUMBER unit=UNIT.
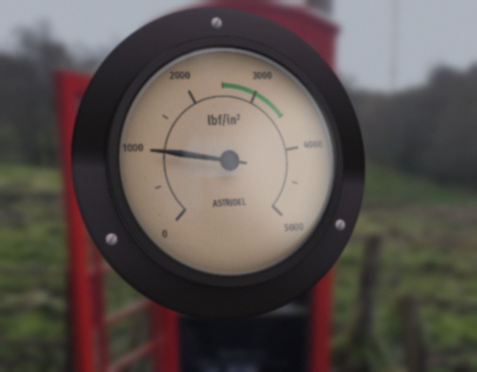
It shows value=1000 unit=psi
